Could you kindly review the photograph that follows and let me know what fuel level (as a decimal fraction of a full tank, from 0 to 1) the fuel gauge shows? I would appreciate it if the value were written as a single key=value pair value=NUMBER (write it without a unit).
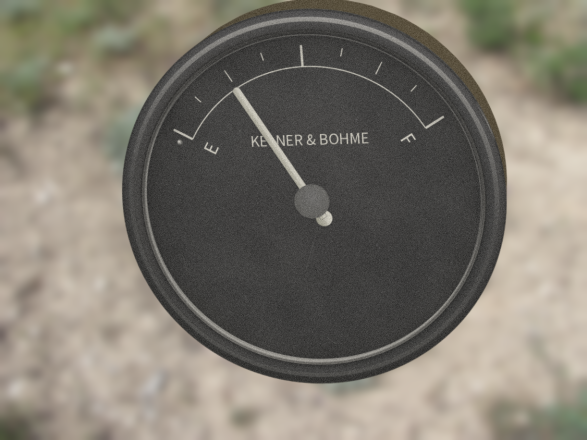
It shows value=0.25
